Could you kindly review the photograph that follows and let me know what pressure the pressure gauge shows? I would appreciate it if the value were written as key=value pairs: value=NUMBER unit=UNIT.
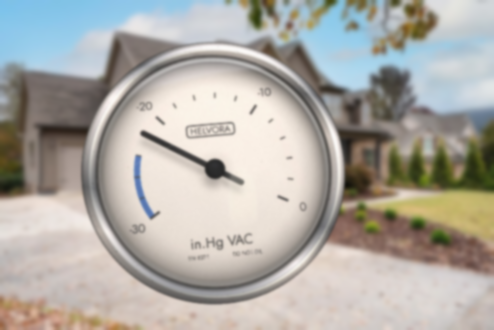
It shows value=-22 unit=inHg
